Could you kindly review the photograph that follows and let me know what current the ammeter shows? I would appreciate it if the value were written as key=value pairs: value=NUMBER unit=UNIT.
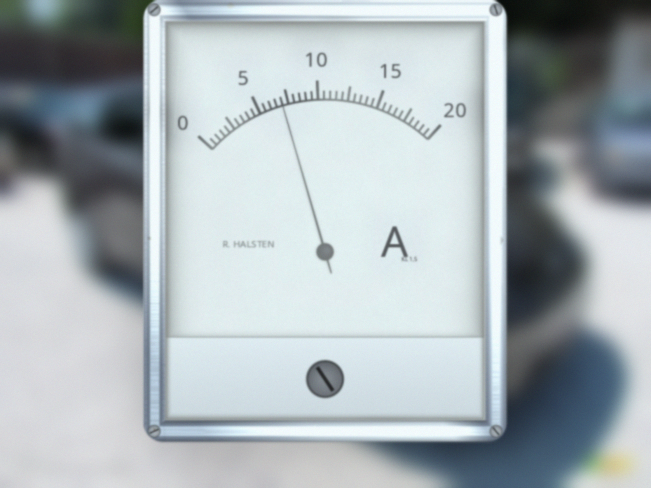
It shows value=7 unit=A
